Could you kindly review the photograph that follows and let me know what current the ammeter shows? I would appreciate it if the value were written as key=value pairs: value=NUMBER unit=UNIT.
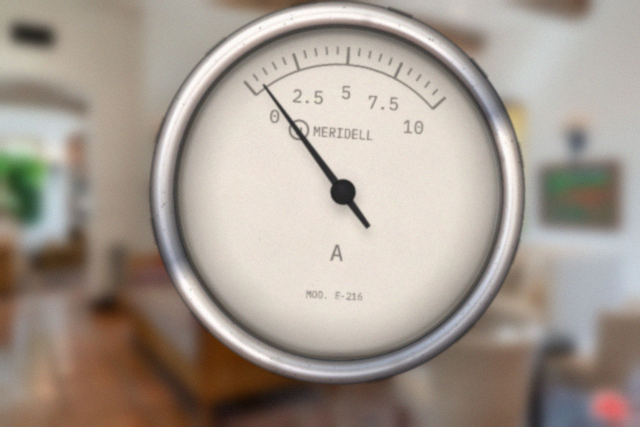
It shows value=0.5 unit=A
